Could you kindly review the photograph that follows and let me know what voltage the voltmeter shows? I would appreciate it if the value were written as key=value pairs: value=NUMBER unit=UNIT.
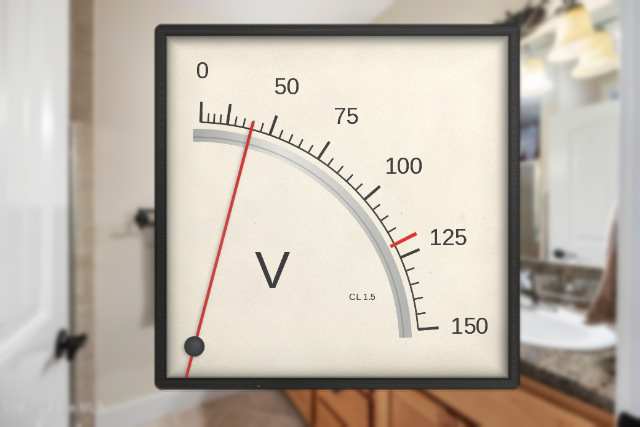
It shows value=40 unit=V
